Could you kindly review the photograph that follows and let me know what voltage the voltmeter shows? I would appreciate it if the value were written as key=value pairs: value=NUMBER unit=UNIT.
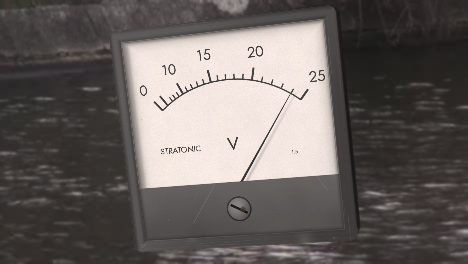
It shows value=24 unit=V
